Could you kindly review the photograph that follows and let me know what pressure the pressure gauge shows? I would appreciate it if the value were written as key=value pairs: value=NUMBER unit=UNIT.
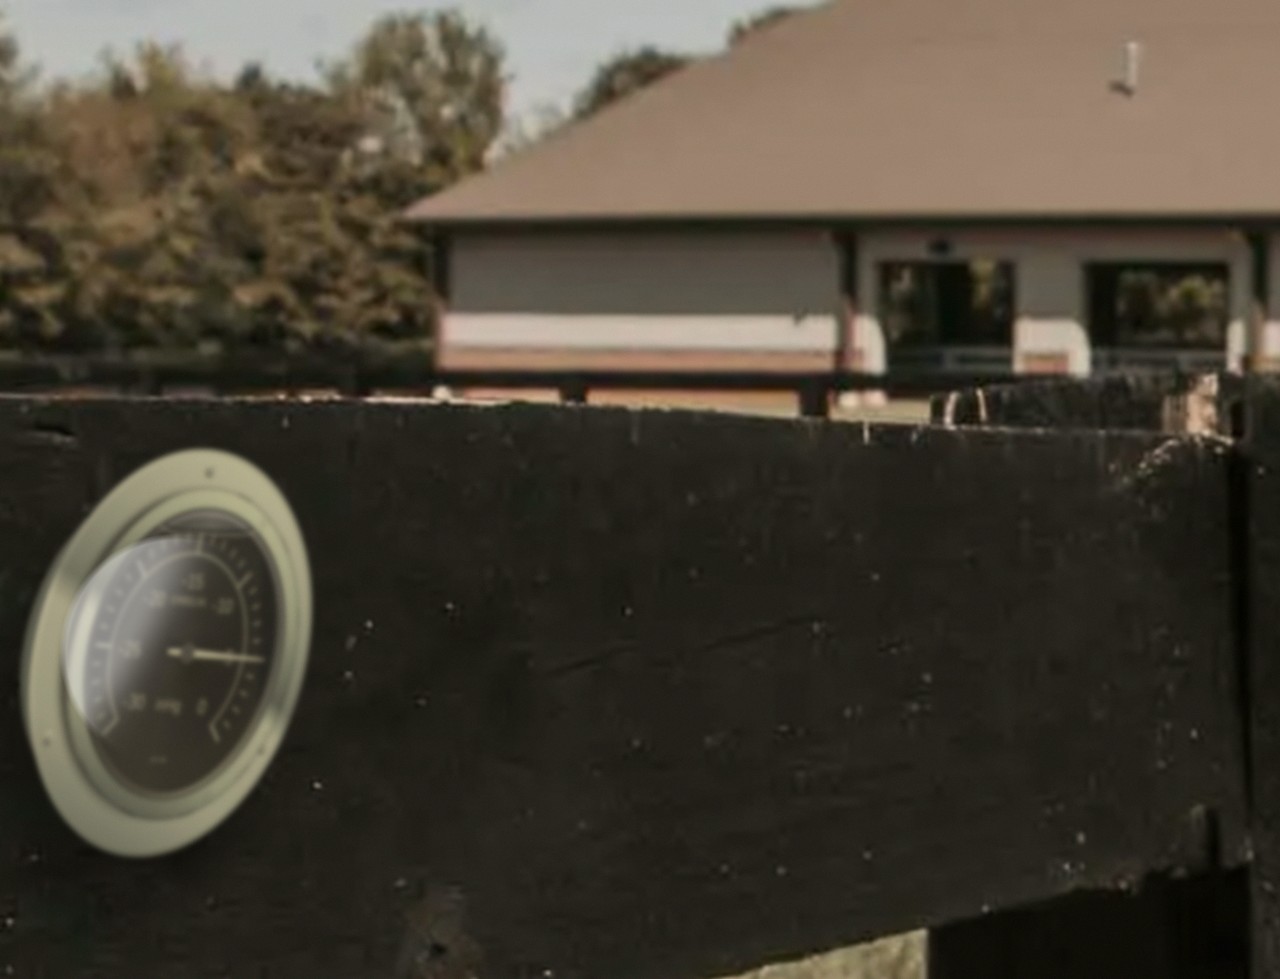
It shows value=-5 unit=inHg
